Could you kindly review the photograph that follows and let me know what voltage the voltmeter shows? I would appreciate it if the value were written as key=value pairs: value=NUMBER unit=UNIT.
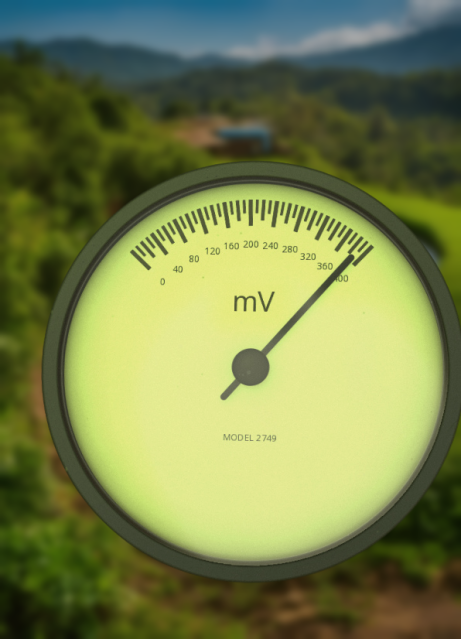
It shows value=390 unit=mV
